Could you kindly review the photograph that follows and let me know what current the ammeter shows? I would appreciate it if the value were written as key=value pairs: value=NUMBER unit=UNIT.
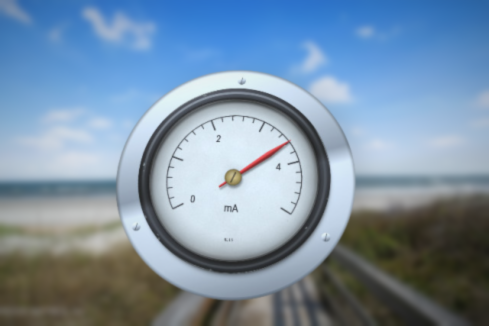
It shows value=3.6 unit=mA
